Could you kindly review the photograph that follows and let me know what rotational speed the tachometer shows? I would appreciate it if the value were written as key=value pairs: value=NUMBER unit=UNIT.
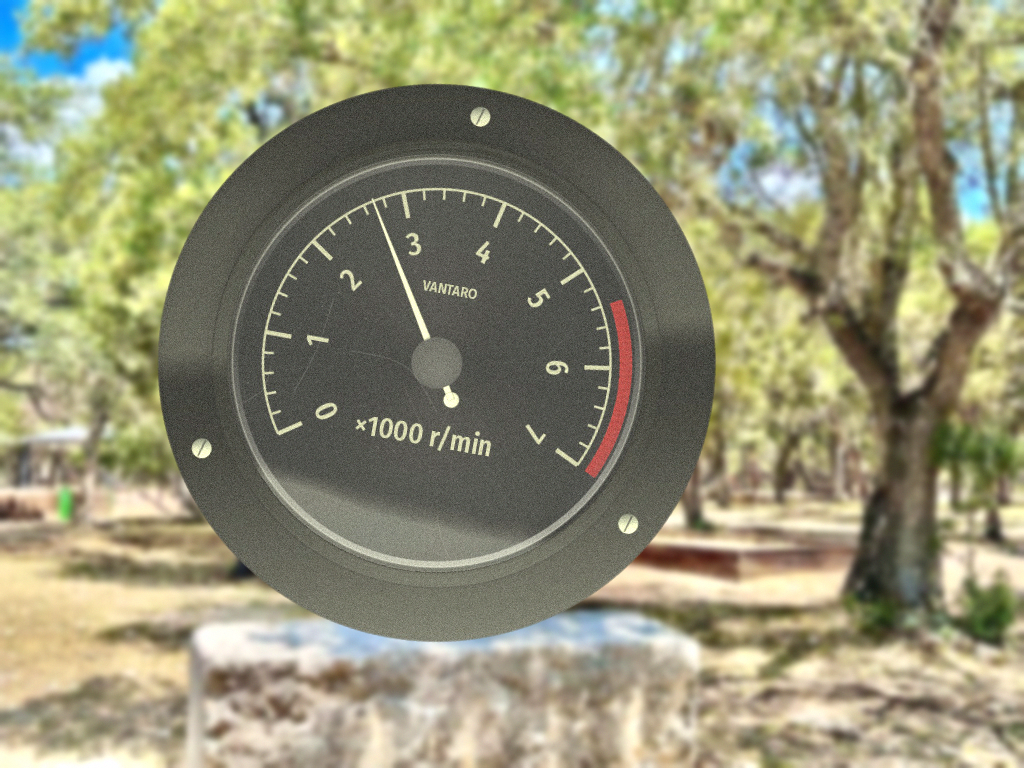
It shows value=2700 unit=rpm
